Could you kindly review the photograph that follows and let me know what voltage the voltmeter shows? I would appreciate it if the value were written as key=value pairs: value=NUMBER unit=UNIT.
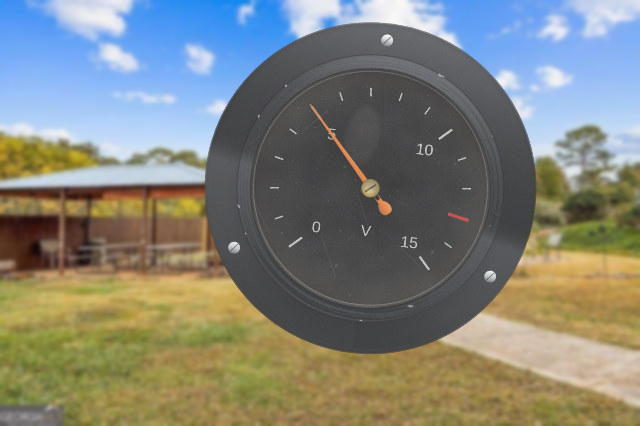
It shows value=5 unit=V
